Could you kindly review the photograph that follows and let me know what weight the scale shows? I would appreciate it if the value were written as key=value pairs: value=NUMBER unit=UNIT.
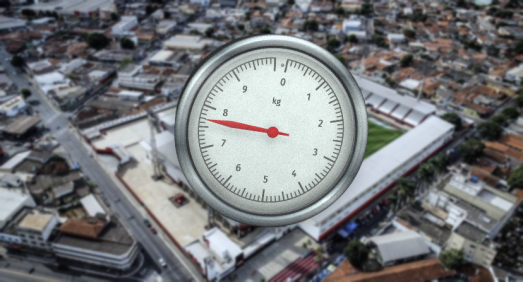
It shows value=7.7 unit=kg
